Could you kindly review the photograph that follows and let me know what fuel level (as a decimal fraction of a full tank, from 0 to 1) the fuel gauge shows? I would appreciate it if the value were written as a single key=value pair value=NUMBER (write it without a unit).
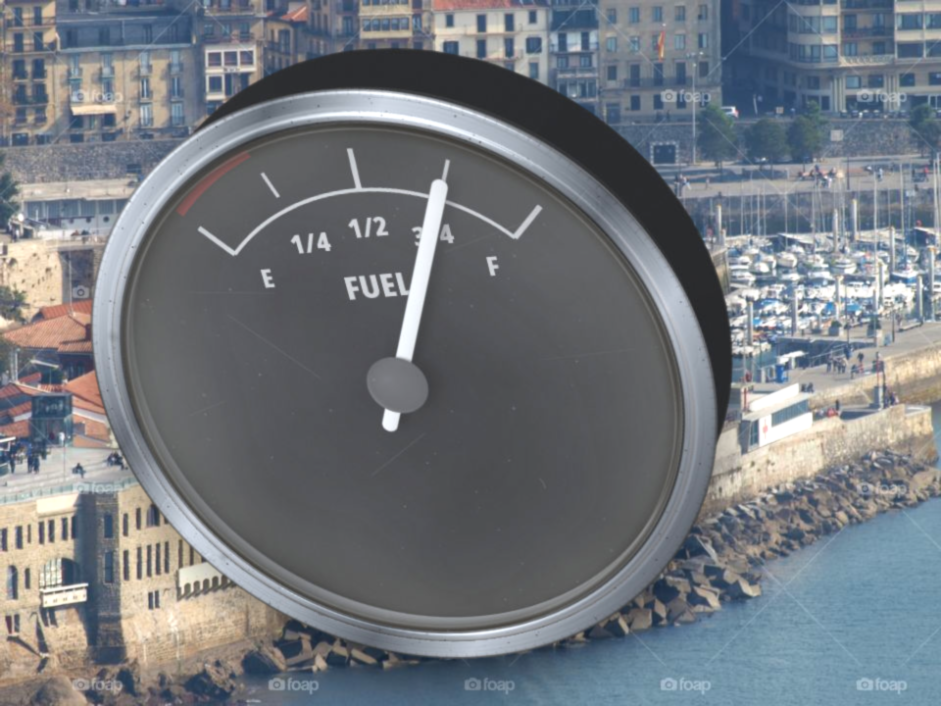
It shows value=0.75
